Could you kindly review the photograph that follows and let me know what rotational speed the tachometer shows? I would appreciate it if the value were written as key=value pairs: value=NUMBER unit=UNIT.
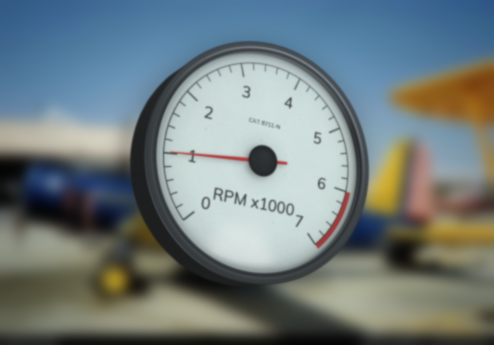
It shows value=1000 unit=rpm
